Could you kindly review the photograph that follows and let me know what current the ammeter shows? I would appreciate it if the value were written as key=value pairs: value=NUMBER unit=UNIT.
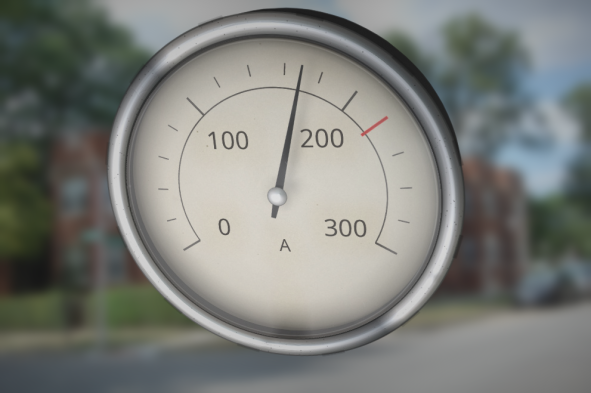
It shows value=170 unit=A
